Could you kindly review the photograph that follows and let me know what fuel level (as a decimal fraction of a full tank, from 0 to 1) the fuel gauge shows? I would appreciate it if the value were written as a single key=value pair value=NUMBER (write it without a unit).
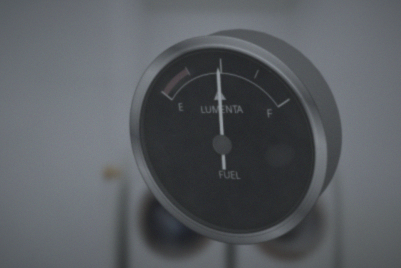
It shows value=0.5
